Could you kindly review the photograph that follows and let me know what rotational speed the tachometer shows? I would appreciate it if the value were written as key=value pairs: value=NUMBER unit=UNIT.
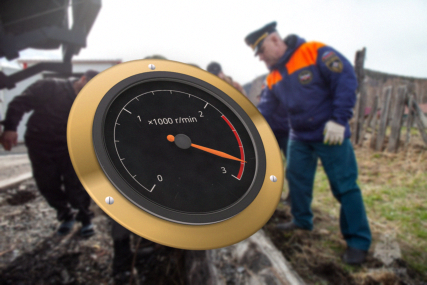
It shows value=2800 unit=rpm
